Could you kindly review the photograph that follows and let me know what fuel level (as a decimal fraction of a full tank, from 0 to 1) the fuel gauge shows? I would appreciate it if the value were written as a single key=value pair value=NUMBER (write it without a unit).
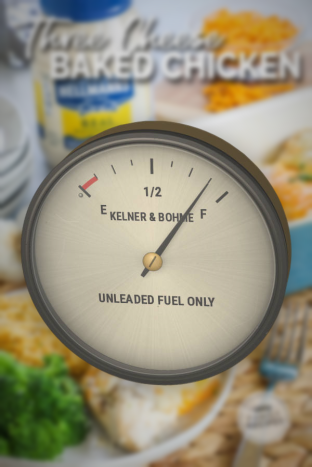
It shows value=0.875
